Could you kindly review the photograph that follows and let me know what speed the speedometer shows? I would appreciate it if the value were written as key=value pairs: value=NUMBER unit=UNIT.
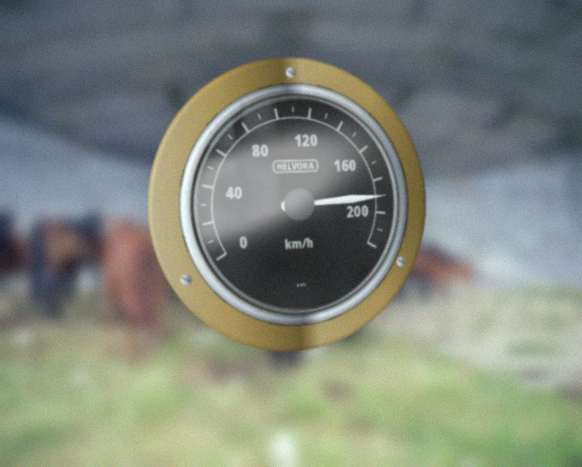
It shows value=190 unit=km/h
